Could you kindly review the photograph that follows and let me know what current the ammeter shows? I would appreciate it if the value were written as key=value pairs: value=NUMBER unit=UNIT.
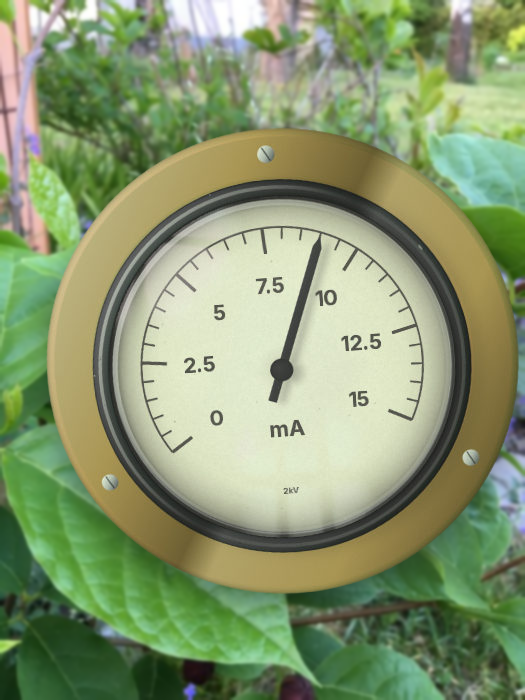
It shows value=9 unit=mA
